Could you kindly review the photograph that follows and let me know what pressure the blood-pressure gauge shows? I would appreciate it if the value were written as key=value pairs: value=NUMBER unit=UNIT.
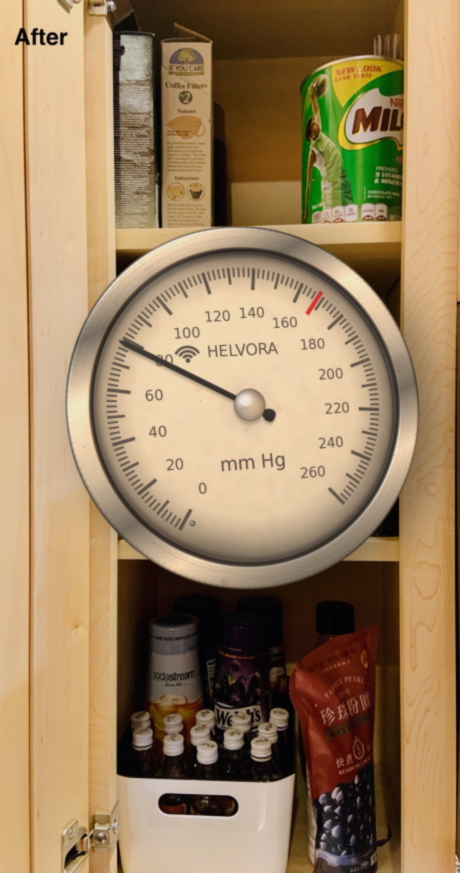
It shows value=78 unit=mmHg
